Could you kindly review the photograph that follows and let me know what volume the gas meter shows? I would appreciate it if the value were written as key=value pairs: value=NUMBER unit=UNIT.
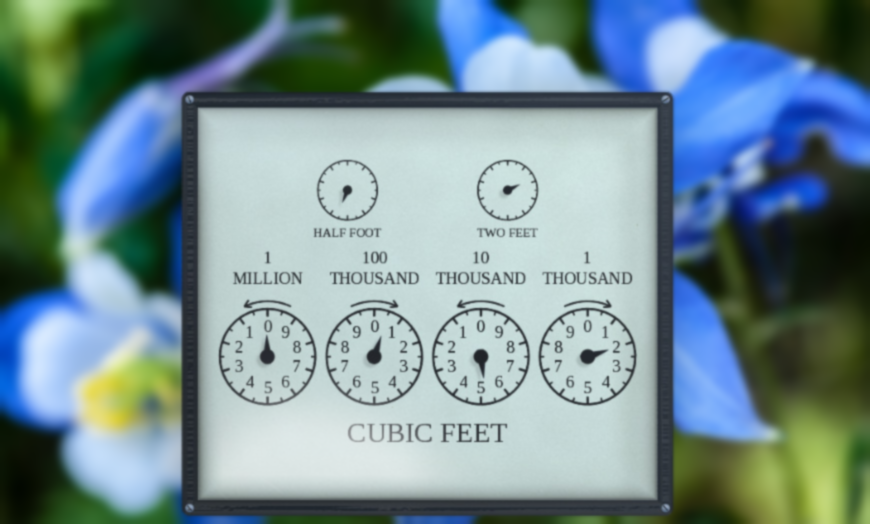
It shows value=5200 unit=ft³
